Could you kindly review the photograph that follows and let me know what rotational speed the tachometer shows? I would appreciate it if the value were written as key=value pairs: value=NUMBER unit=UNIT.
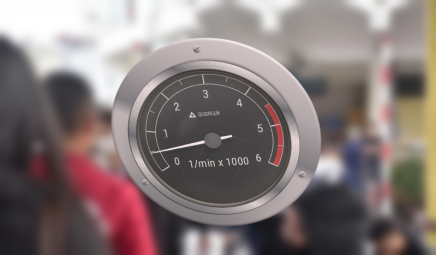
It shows value=500 unit=rpm
